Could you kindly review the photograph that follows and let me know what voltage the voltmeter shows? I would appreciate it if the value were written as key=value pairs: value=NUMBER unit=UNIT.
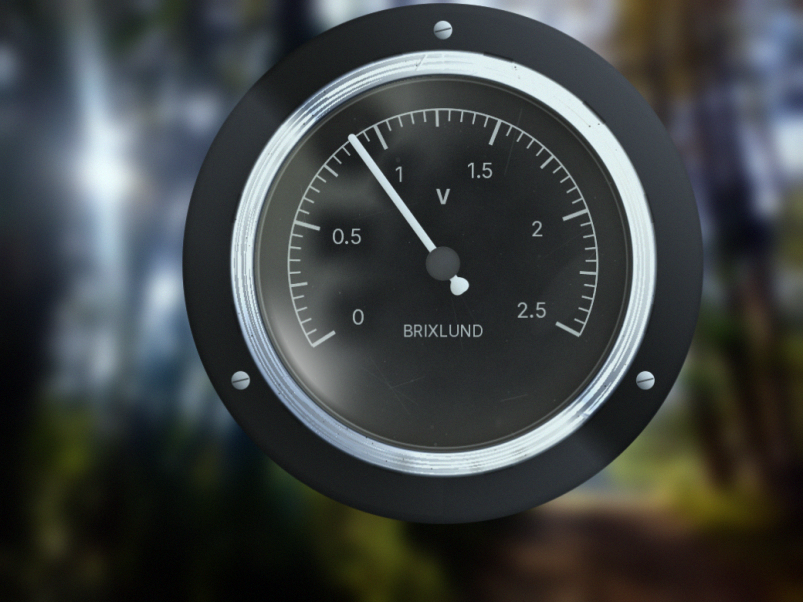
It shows value=0.9 unit=V
